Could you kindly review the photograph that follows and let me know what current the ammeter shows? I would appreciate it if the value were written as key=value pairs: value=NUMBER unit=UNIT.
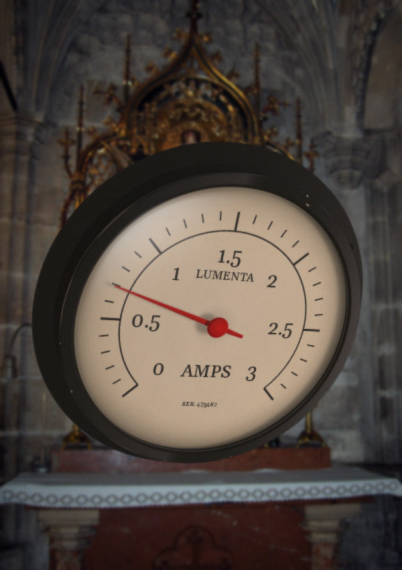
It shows value=0.7 unit=A
